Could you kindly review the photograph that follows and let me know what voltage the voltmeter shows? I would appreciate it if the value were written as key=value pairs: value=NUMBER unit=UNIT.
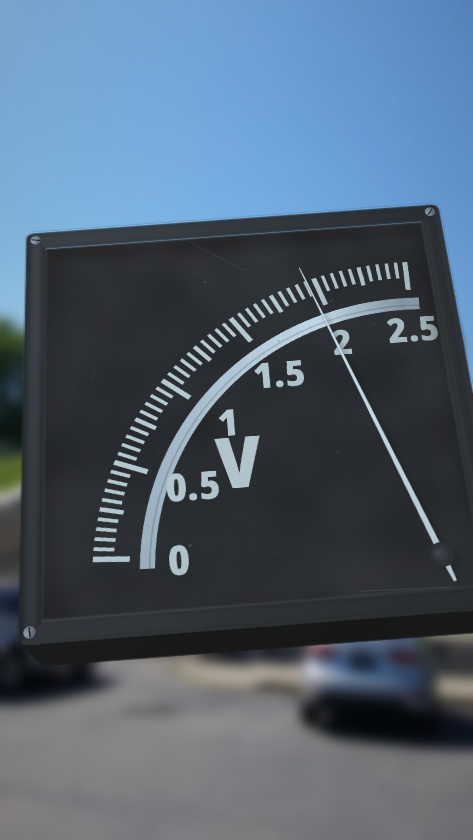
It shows value=1.95 unit=V
